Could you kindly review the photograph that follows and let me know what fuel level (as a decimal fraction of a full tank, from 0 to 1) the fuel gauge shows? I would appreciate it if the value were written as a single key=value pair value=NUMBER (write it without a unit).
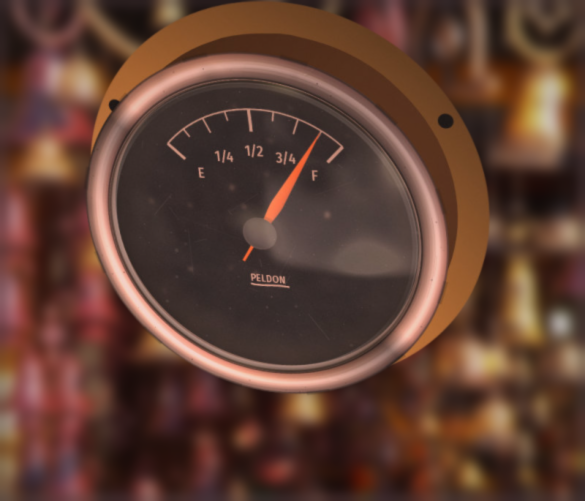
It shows value=0.875
